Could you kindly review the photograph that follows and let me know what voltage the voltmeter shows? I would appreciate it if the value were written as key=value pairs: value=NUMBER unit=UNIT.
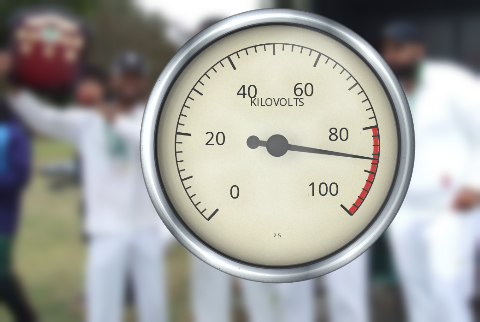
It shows value=87 unit=kV
